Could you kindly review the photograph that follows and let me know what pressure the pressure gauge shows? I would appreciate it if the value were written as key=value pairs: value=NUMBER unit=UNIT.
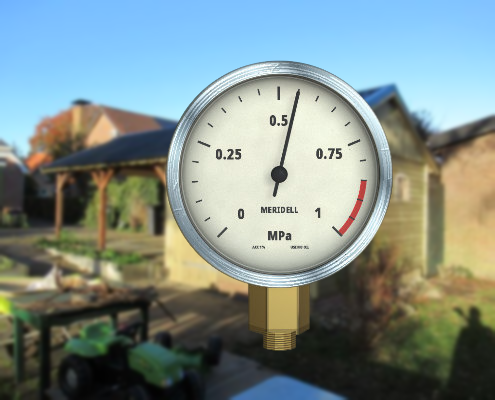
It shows value=0.55 unit=MPa
